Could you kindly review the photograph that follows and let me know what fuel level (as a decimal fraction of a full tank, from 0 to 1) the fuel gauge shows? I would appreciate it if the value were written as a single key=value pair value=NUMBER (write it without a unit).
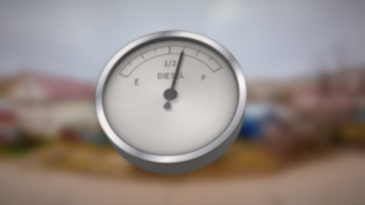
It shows value=0.625
